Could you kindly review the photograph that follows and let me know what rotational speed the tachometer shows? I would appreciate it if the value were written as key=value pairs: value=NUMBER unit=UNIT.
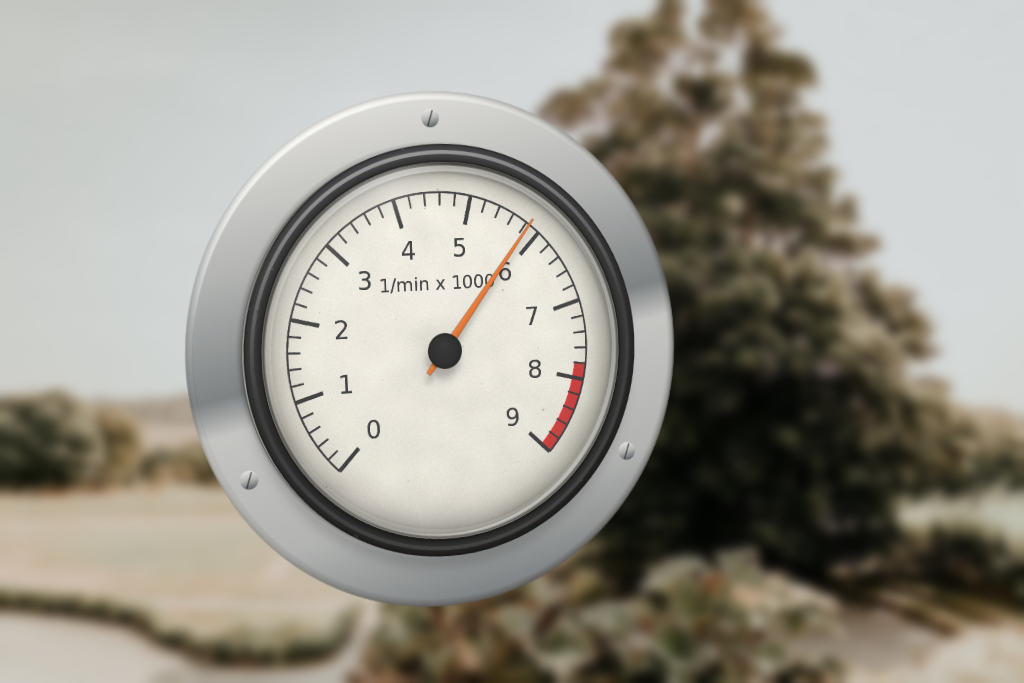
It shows value=5800 unit=rpm
